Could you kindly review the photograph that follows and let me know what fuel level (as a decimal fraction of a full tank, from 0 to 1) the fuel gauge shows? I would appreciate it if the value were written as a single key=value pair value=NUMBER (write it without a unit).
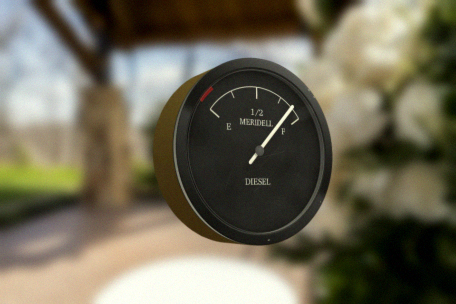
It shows value=0.875
